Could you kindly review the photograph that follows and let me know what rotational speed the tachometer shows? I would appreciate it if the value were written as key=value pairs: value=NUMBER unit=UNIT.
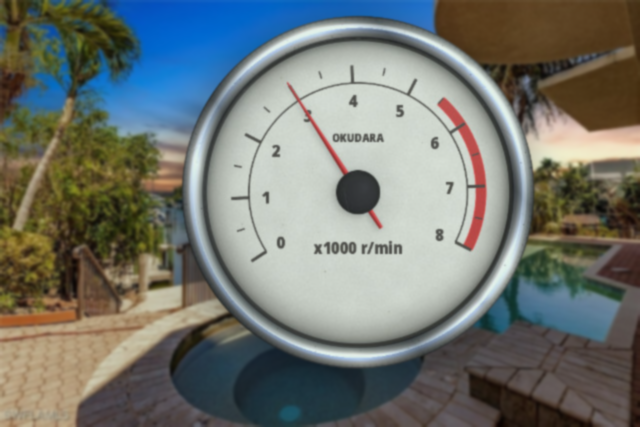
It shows value=3000 unit=rpm
